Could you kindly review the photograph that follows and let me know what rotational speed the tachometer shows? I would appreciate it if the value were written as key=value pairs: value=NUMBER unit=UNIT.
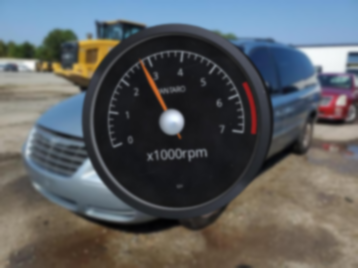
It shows value=2800 unit=rpm
